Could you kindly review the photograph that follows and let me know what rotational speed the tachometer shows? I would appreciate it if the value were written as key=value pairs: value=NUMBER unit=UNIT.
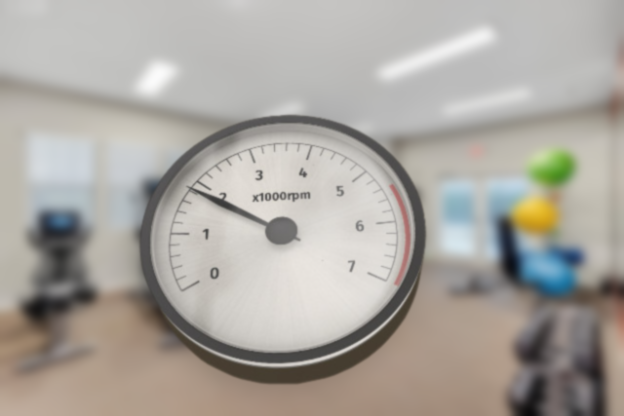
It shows value=1800 unit=rpm
